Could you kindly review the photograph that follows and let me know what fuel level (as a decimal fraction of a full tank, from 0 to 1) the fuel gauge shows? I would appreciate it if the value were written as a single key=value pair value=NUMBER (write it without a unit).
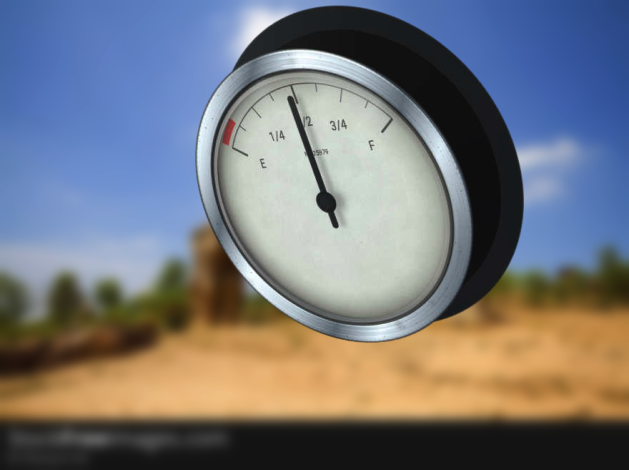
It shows value=0.5
